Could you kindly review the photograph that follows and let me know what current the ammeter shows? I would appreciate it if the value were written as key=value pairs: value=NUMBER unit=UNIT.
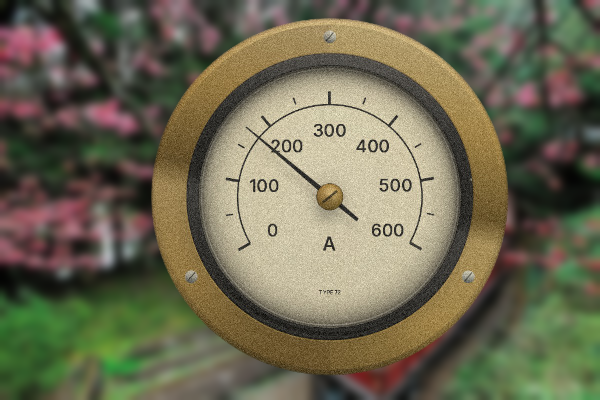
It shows value=175 unit=A
